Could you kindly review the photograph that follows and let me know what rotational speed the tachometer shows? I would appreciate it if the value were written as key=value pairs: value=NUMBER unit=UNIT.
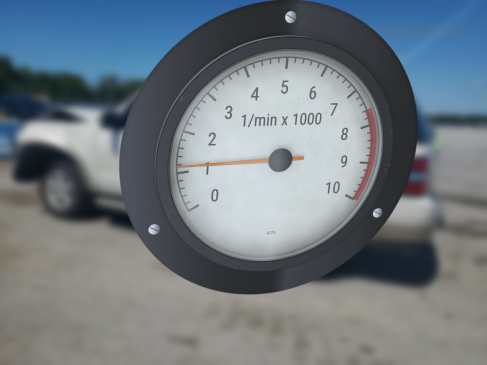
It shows value=1200 unit=rpm
